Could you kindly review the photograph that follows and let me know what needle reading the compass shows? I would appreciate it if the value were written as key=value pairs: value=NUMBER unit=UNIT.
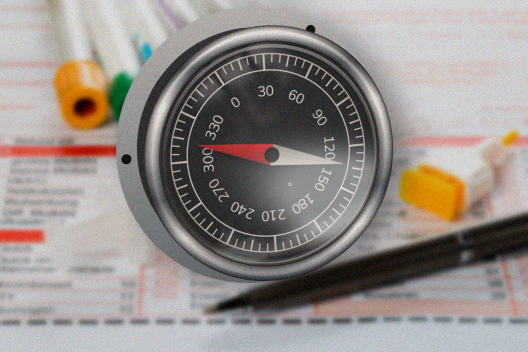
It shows value=312.5 unit=°
